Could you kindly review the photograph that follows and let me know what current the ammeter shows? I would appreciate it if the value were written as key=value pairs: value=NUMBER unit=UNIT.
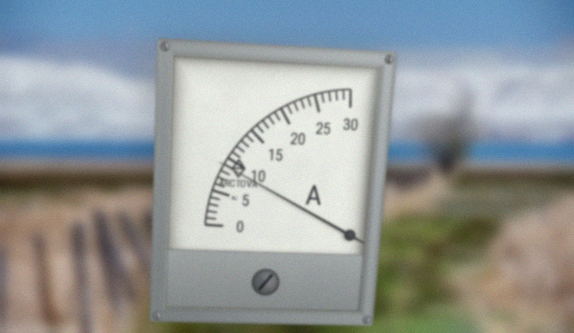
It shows value=9 unit=A
